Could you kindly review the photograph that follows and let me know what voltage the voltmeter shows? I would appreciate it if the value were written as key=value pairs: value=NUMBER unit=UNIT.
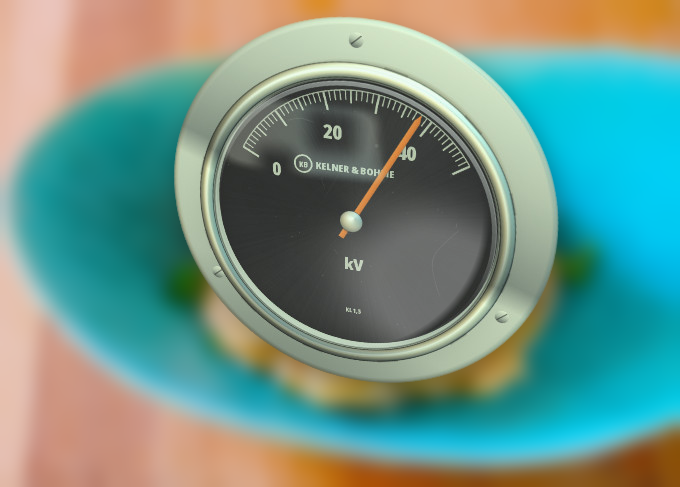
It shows value=38 unit=kV
